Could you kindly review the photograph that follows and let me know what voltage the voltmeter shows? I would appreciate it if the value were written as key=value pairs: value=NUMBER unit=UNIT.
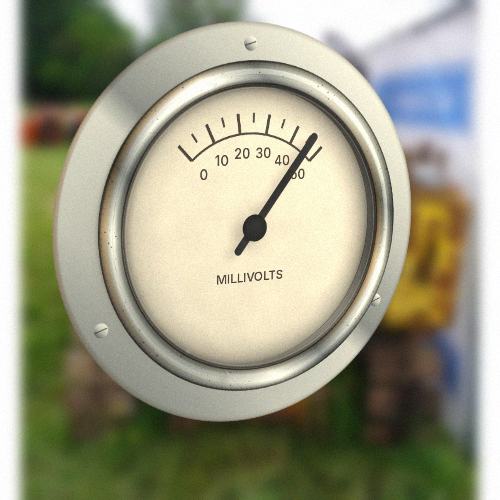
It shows value=45 unit=mV
